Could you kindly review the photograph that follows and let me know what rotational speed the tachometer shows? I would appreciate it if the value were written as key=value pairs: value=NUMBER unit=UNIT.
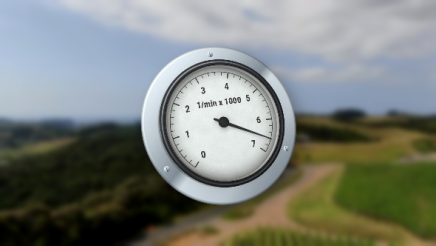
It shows value=6600 unit=rpm
